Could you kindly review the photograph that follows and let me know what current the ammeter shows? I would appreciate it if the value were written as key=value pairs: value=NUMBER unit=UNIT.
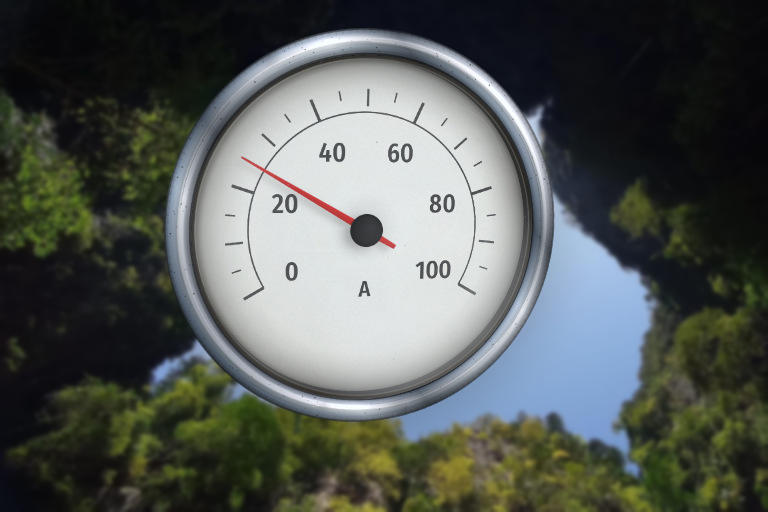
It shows value=25 unit=A
